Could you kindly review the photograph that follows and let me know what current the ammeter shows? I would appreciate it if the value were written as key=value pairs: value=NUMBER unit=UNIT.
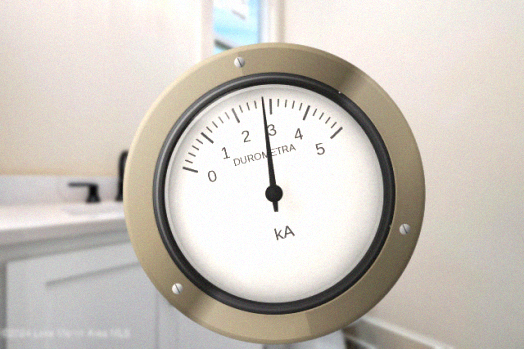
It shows value=2.8 unit=kA
